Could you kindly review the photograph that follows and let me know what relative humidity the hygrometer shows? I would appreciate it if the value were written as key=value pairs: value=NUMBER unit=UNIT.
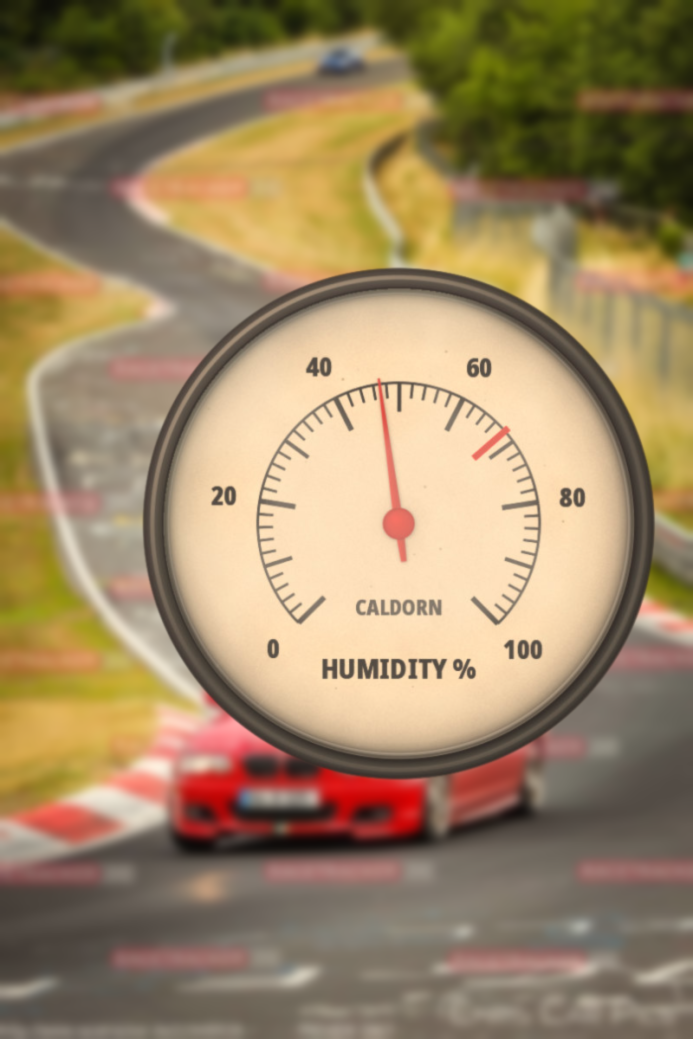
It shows value=47 unit=%
